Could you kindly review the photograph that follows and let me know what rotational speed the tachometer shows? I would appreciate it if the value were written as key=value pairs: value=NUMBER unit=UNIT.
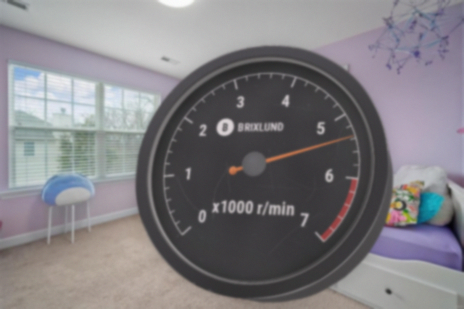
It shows value=5400 unit=rpm
